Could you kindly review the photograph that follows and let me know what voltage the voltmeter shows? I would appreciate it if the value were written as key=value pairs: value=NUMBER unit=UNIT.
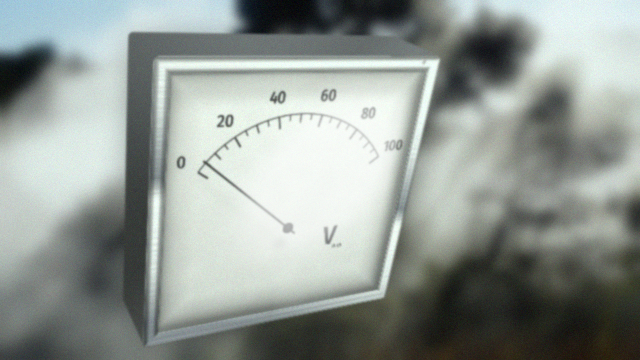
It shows value=5 unit=V
